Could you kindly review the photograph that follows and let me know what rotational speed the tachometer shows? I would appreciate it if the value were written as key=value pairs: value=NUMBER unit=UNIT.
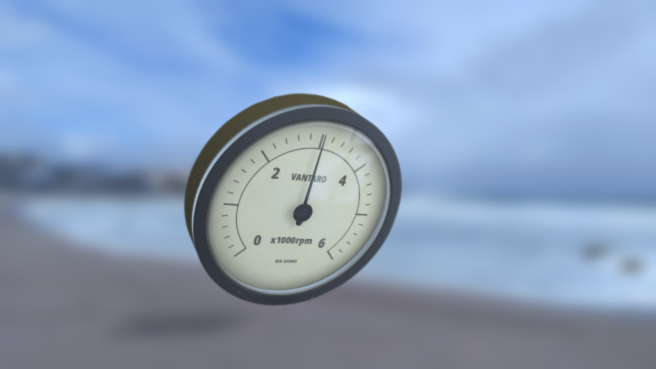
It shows value=3000 unit=rpm
